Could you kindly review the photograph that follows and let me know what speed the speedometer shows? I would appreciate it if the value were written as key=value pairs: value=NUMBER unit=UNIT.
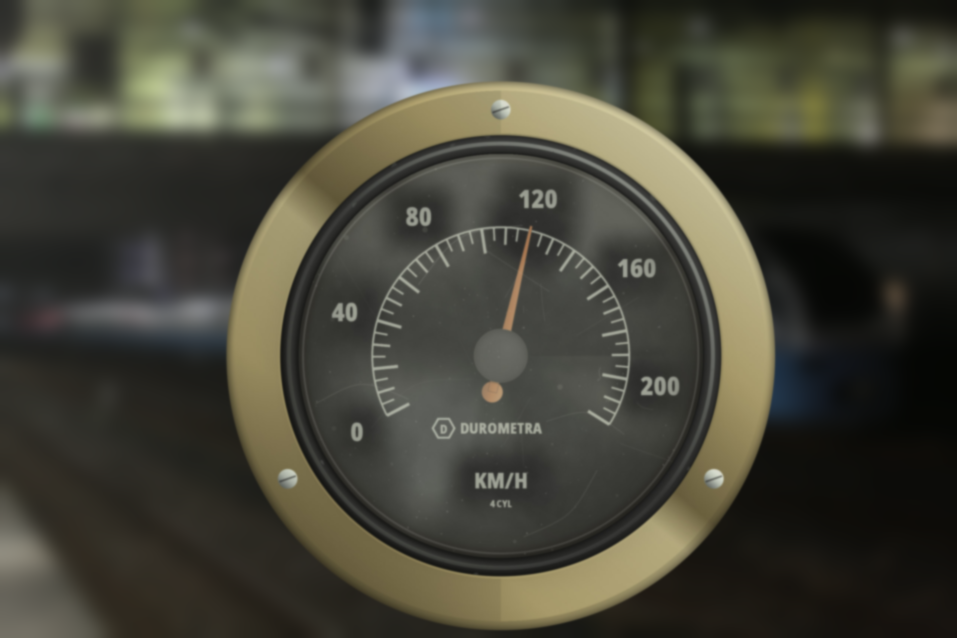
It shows value=120 unit=km/h
